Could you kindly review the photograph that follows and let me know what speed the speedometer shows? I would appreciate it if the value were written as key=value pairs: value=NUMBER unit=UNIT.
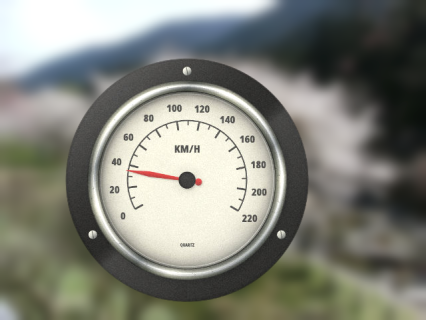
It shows value=35 unit=km/h
